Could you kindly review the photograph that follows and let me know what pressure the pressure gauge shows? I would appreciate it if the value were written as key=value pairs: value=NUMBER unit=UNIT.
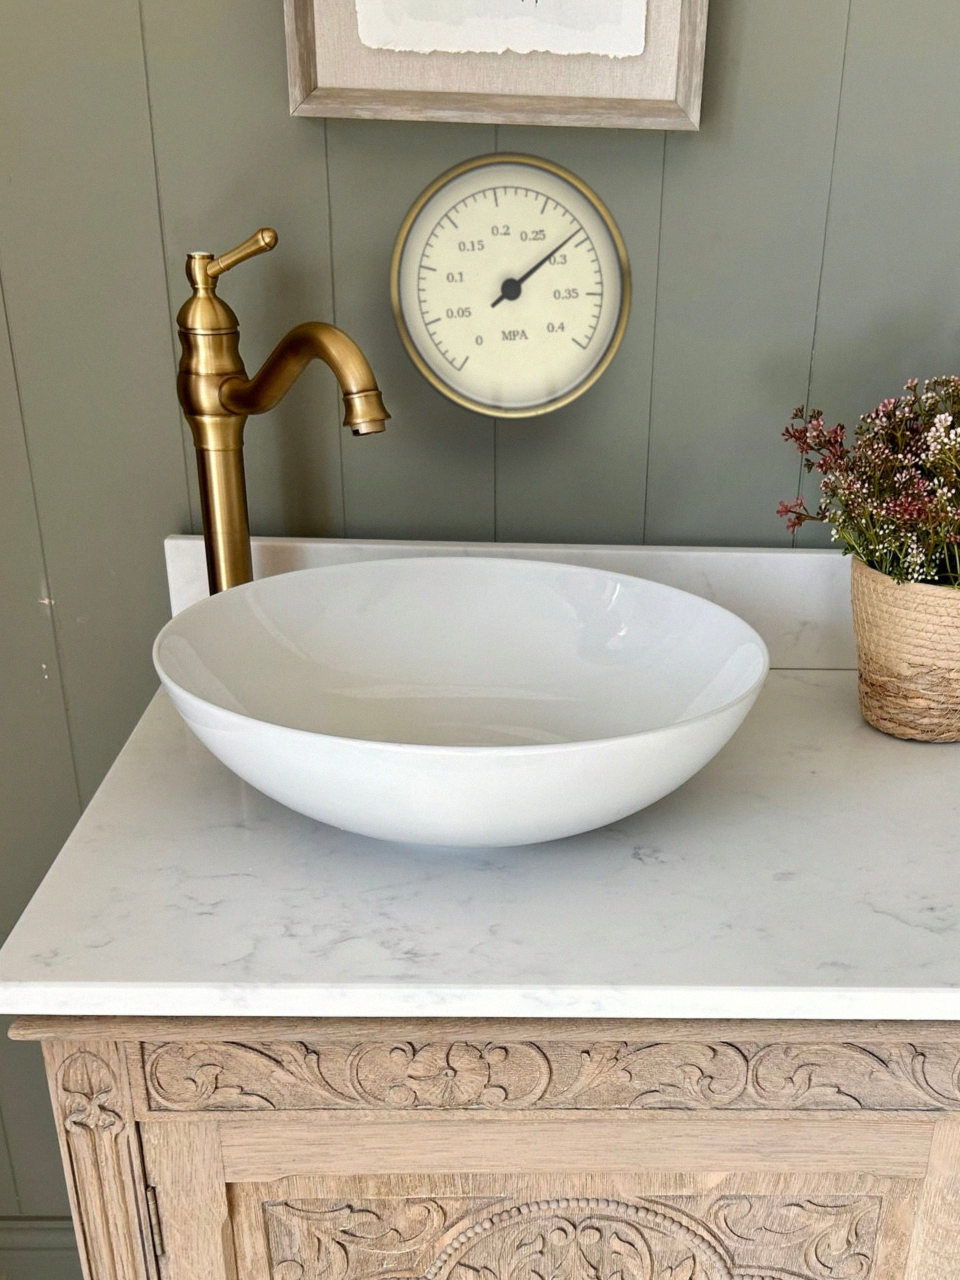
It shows value=0.29 unit=MPa
